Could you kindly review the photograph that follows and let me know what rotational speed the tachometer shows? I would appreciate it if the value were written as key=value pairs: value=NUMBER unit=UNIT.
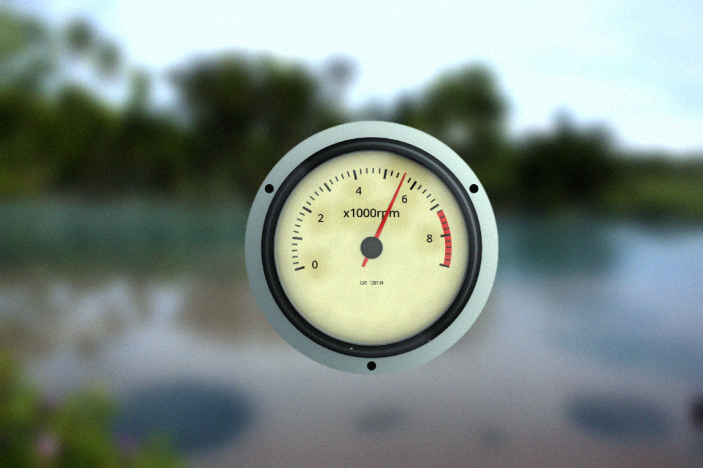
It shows value=5600 unit=rpm
